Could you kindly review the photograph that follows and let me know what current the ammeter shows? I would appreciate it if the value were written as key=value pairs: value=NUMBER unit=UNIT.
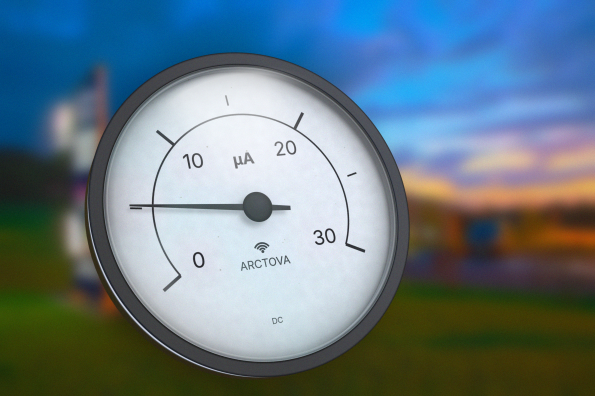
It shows value=5 unit=µA
